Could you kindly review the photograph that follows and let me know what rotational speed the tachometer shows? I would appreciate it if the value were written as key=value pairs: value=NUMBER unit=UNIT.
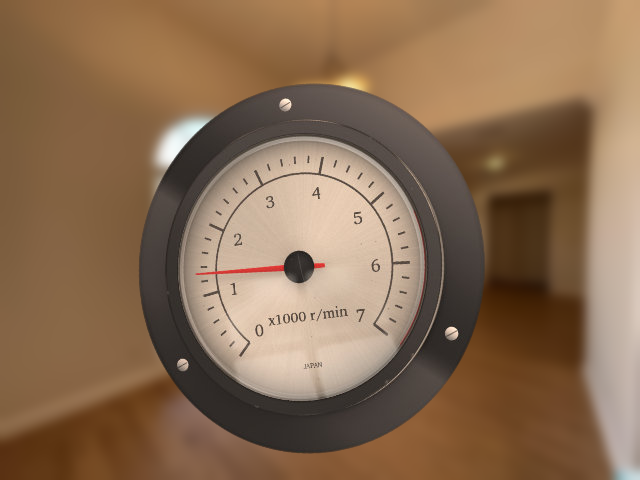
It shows value=1300 unit=rpm
